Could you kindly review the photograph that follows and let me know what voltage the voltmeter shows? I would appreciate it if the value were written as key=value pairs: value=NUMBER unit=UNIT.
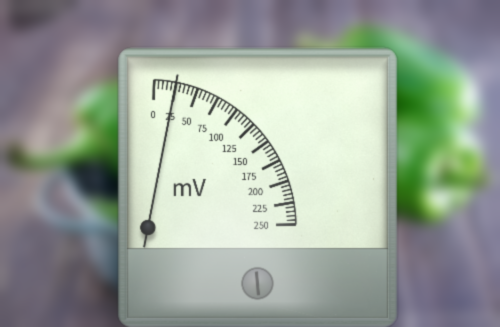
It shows value=25 unit=mV
